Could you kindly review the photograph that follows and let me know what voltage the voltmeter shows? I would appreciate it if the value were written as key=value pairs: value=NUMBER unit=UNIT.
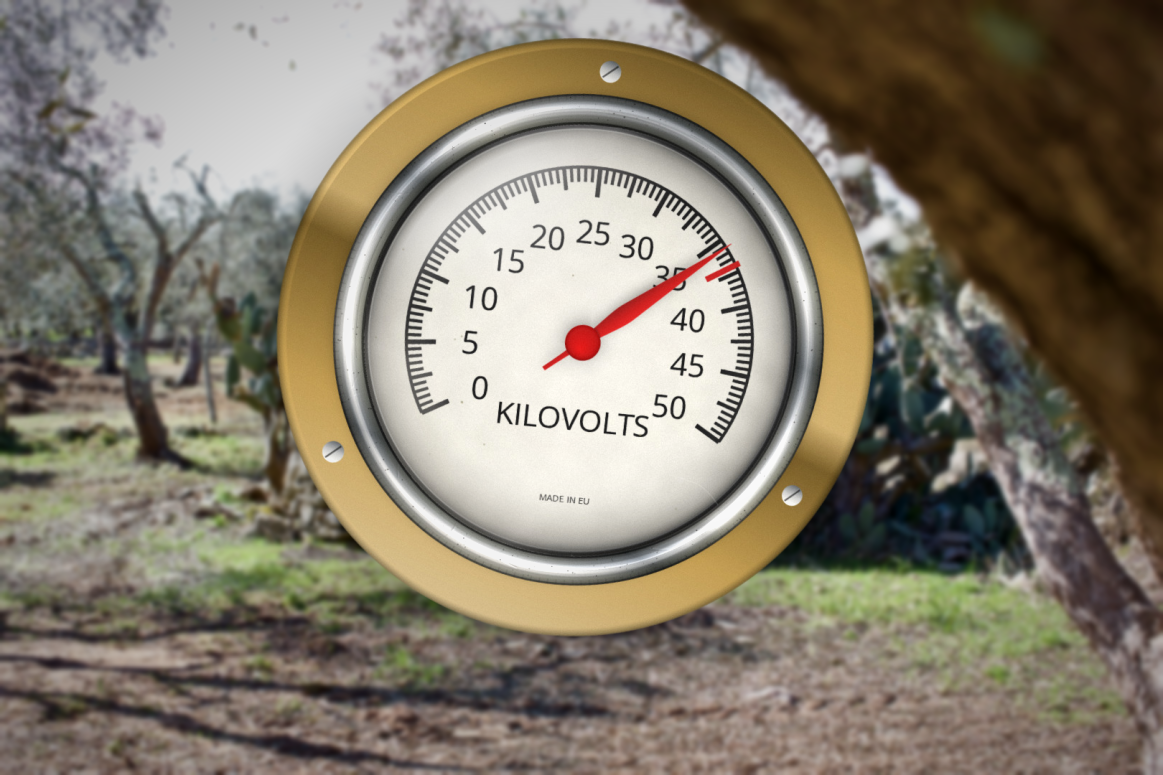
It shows value=35.5 unit=kV
